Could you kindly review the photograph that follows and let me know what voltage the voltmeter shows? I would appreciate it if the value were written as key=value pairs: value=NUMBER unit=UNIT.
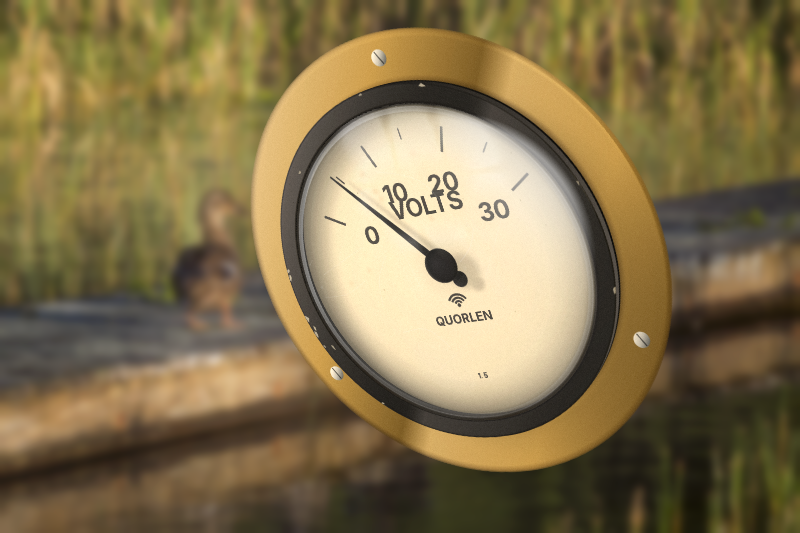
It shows value=5 unit=V
